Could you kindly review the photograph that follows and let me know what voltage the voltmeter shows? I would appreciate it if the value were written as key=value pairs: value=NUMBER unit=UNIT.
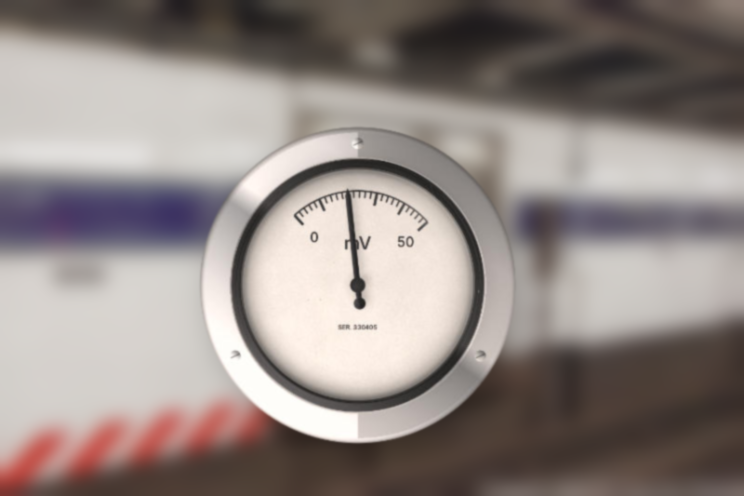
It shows value=20 unit=mV
